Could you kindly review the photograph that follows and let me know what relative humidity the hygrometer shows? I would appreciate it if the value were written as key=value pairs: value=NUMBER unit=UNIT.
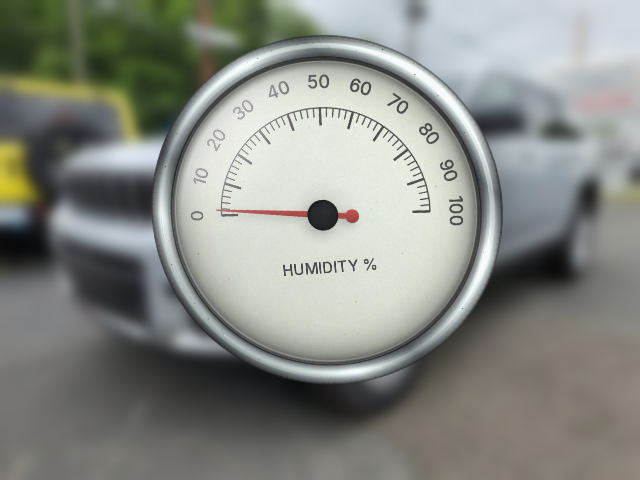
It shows value=2 unit=%
